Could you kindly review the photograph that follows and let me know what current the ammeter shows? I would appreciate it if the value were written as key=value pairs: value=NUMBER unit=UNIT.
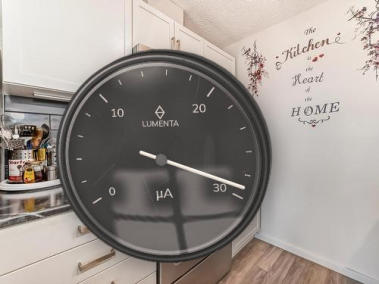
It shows value=29 unit=µA
